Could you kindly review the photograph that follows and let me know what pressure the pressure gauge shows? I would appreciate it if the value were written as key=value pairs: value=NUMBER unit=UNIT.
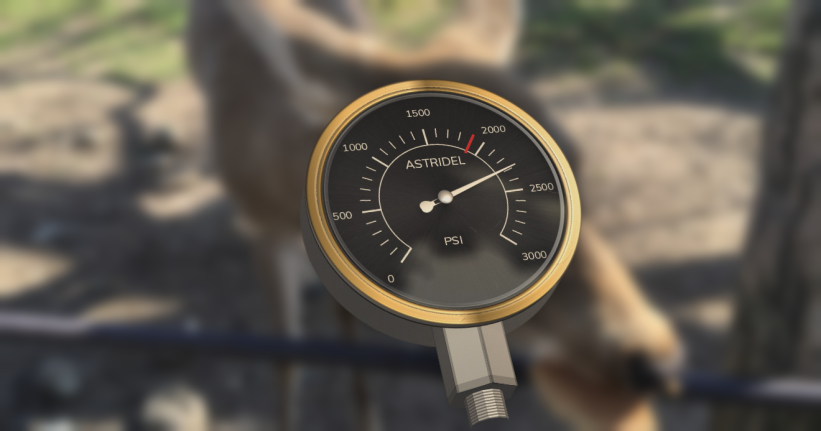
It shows value=2300 unit=psi
